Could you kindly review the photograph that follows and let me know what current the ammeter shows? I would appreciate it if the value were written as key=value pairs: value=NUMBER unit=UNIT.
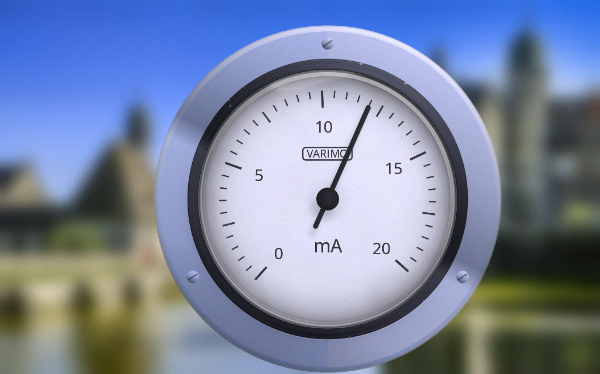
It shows value=12 unit=mA
